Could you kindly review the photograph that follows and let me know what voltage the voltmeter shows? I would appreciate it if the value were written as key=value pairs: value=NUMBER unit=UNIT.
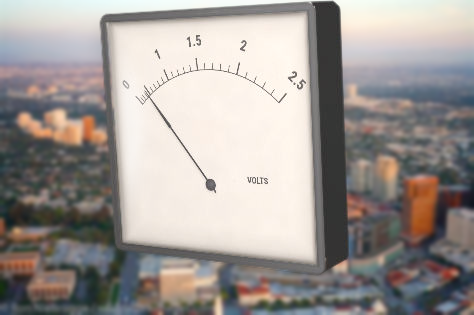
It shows value=0.5 unit=V
